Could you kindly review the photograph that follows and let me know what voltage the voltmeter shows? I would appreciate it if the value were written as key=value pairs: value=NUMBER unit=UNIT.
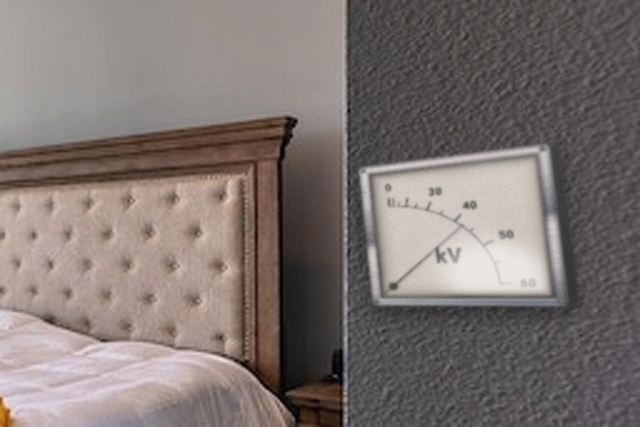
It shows value=42.5 unit=kV
